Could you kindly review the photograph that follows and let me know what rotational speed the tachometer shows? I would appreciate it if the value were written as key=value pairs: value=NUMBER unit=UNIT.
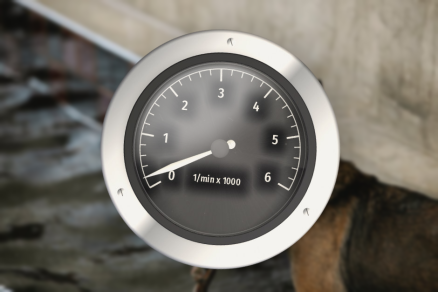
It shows value=200 unit=rpm
